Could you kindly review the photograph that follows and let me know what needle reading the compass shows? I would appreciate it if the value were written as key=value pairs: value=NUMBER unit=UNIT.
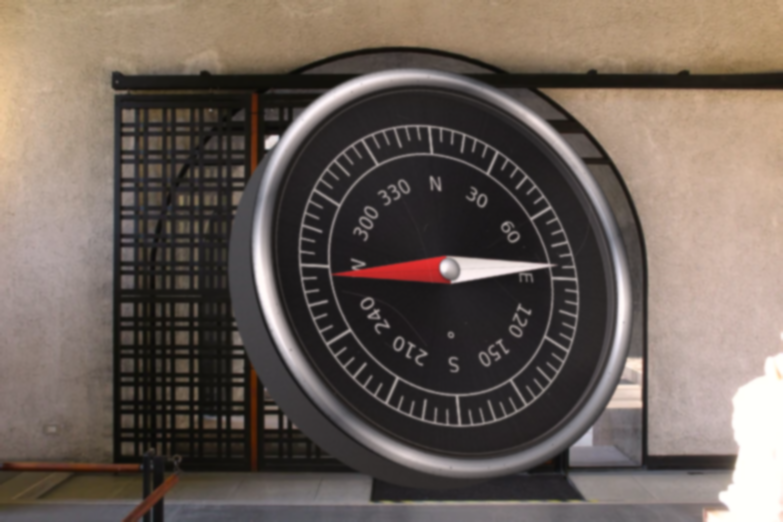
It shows value=265 unit=°
